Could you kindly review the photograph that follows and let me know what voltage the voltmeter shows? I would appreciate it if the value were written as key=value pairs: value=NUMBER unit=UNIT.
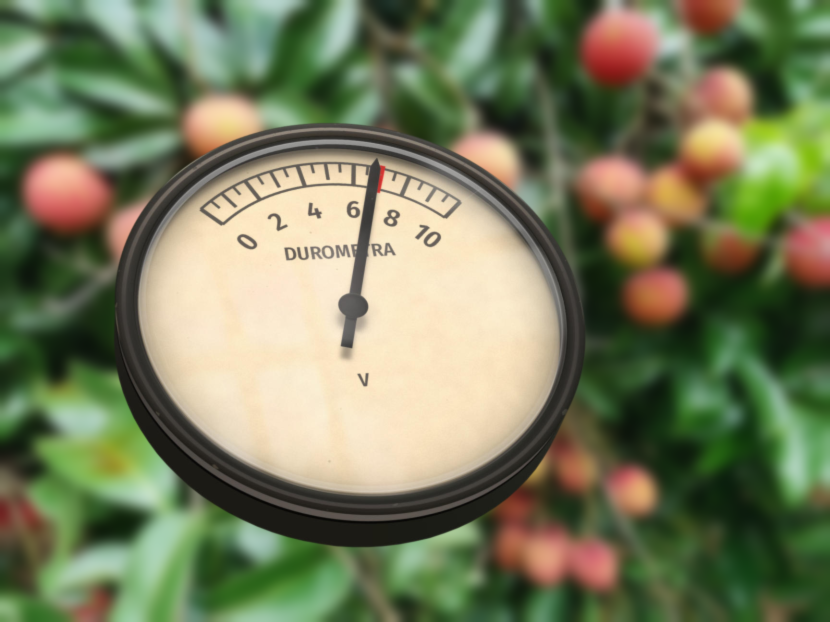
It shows value=6.75 unit=V
